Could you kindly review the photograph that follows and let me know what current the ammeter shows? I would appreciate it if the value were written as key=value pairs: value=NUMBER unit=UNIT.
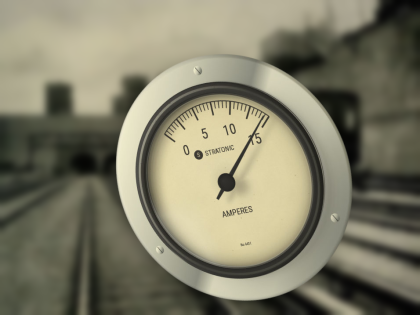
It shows value=14.5 unit=A
